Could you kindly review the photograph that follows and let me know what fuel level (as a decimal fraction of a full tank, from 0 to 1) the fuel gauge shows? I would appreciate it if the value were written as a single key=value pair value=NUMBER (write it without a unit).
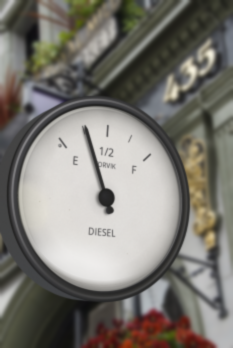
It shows value=0.25
